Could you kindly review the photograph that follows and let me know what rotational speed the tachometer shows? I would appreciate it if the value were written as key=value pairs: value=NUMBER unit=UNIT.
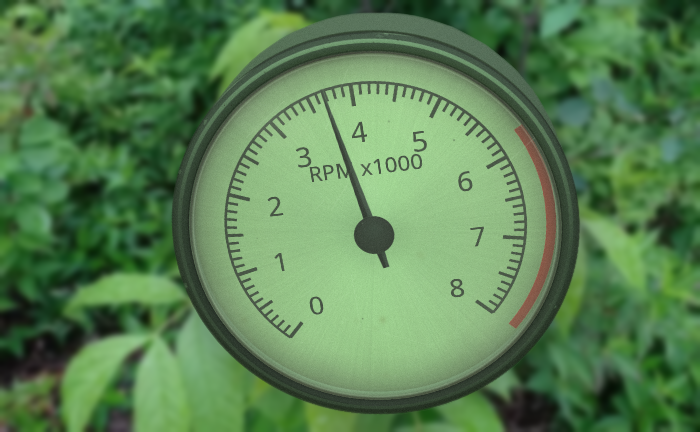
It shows value=3700 unit=rpm
